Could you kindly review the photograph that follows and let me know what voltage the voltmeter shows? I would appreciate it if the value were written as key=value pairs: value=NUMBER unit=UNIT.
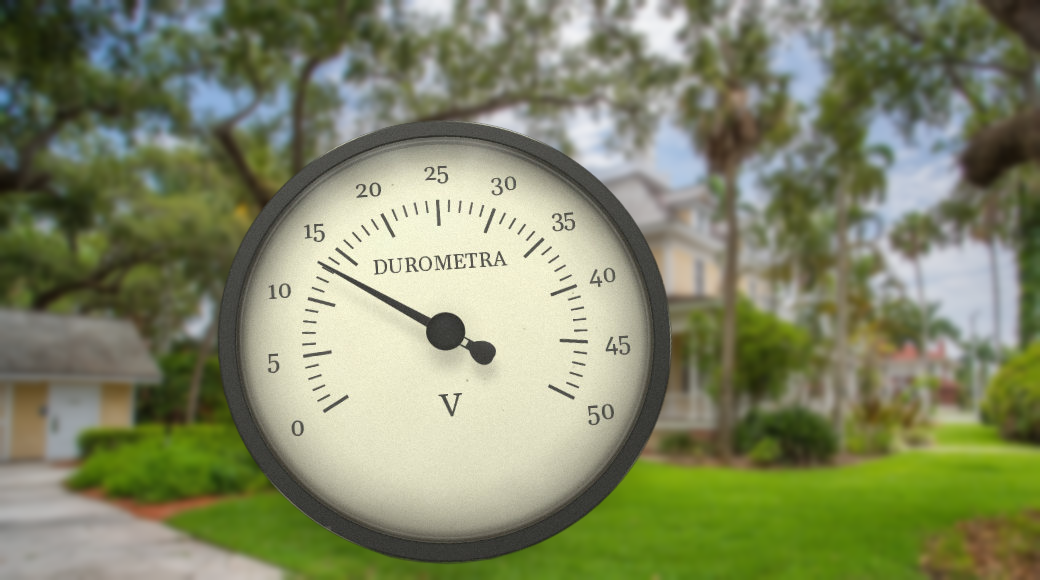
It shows value=13 unit=V
